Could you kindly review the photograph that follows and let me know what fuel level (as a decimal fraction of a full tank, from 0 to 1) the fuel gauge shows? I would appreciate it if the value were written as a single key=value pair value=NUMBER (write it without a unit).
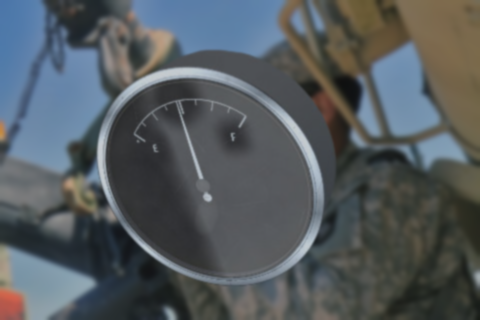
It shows value=0.5
